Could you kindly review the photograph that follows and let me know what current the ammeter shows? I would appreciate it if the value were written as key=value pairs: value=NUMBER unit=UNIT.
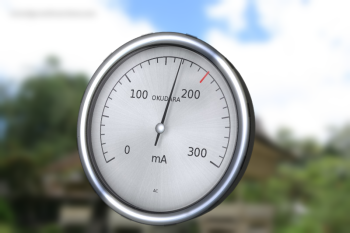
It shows value=170 unit=mA
